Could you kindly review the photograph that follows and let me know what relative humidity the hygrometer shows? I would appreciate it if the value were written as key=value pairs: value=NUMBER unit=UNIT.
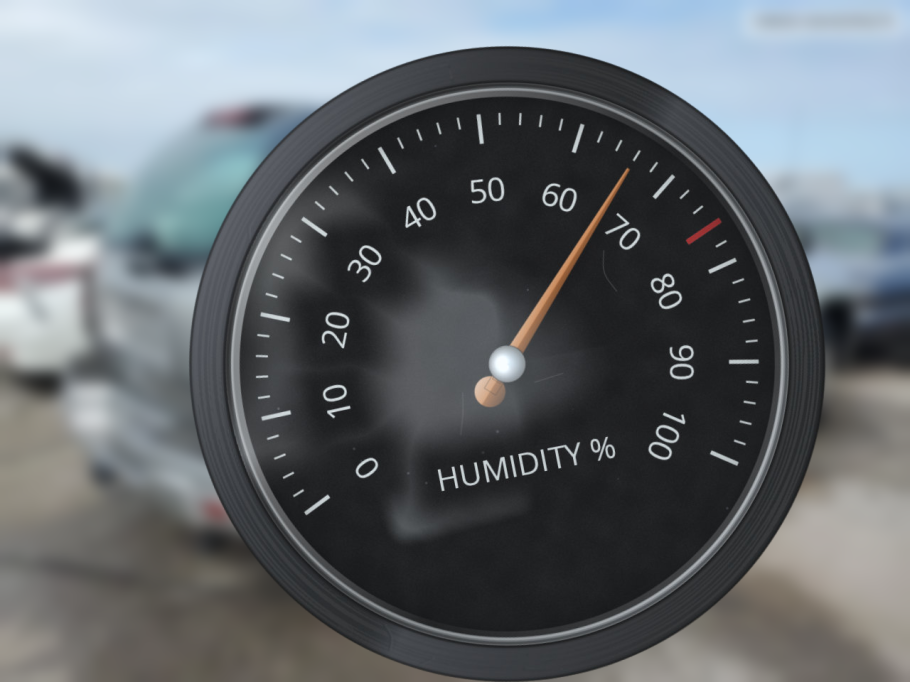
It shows value=66 unit=%
